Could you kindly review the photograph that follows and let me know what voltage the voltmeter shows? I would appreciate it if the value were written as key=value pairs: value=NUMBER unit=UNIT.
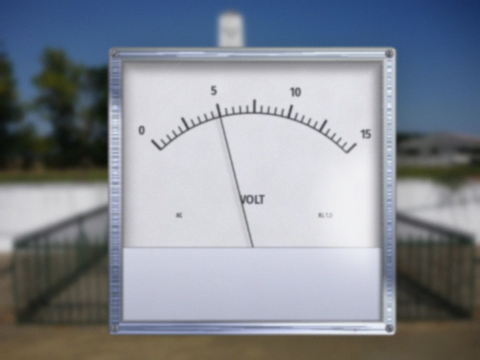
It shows value=5 unit=V
